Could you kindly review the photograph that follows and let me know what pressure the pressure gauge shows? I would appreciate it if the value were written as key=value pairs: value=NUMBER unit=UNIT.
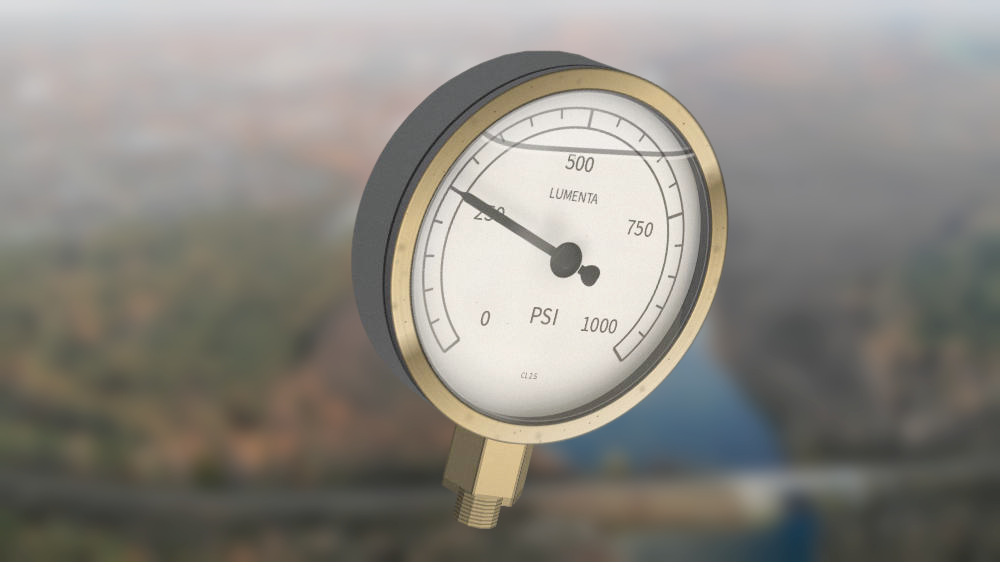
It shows value=250 unit=psi
